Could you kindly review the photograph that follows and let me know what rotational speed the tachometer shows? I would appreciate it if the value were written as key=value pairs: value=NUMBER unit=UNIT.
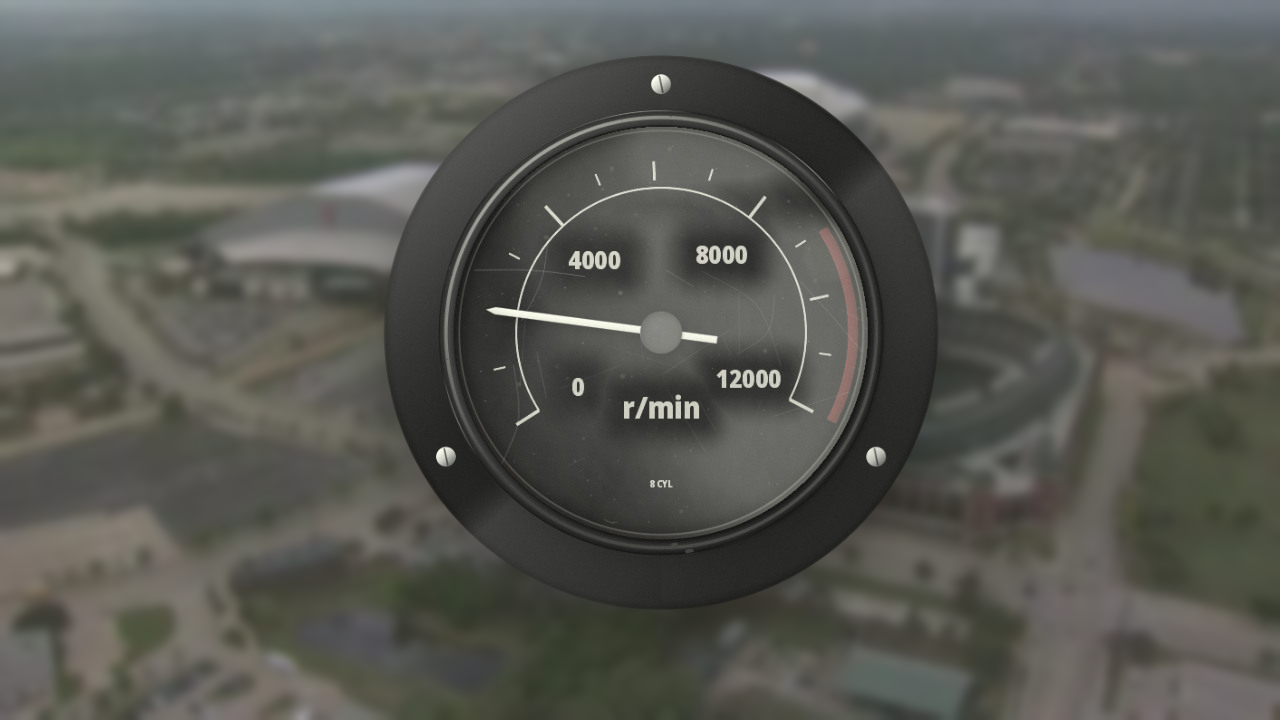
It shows value=2000 unit=rpm
